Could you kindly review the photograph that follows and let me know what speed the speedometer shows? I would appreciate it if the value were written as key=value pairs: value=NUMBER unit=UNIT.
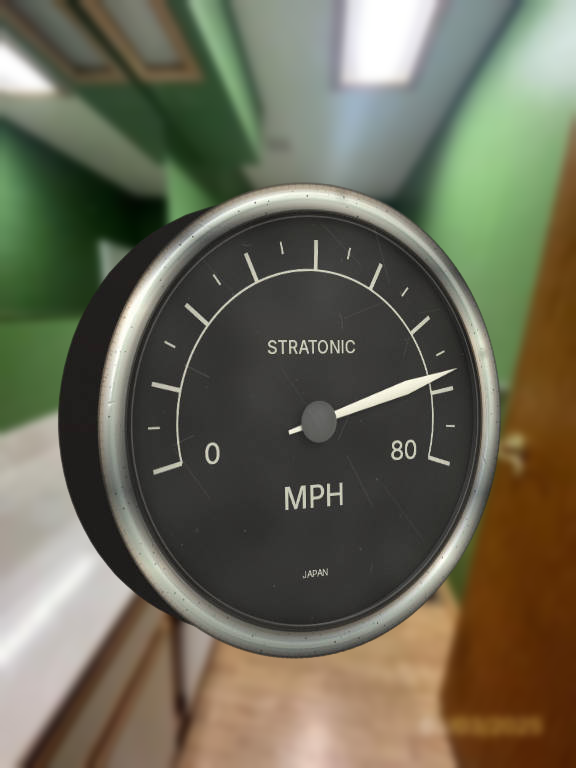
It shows value=67.5 unit=mph
